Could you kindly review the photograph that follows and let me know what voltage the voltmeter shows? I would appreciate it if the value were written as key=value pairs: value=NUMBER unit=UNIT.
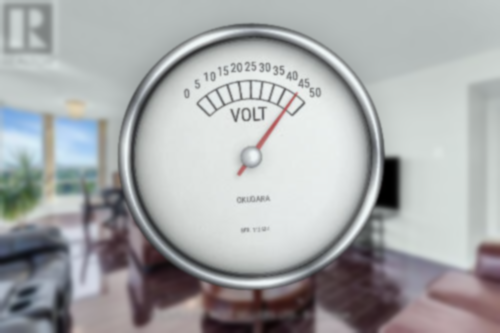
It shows value=45 unit=V
